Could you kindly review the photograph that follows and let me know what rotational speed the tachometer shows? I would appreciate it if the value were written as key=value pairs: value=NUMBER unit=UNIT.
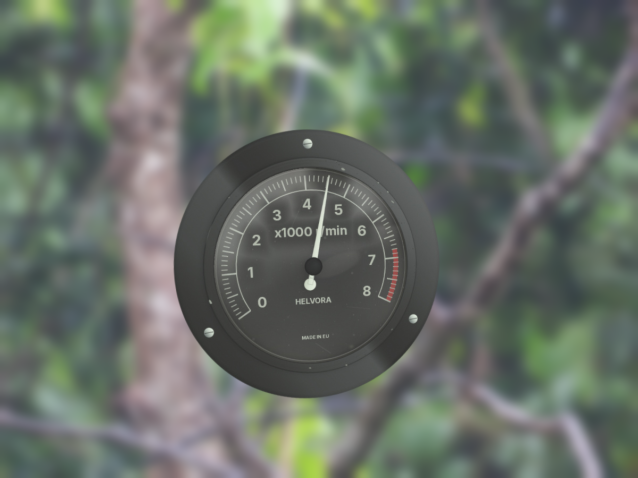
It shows value=4500 unit=rpm
